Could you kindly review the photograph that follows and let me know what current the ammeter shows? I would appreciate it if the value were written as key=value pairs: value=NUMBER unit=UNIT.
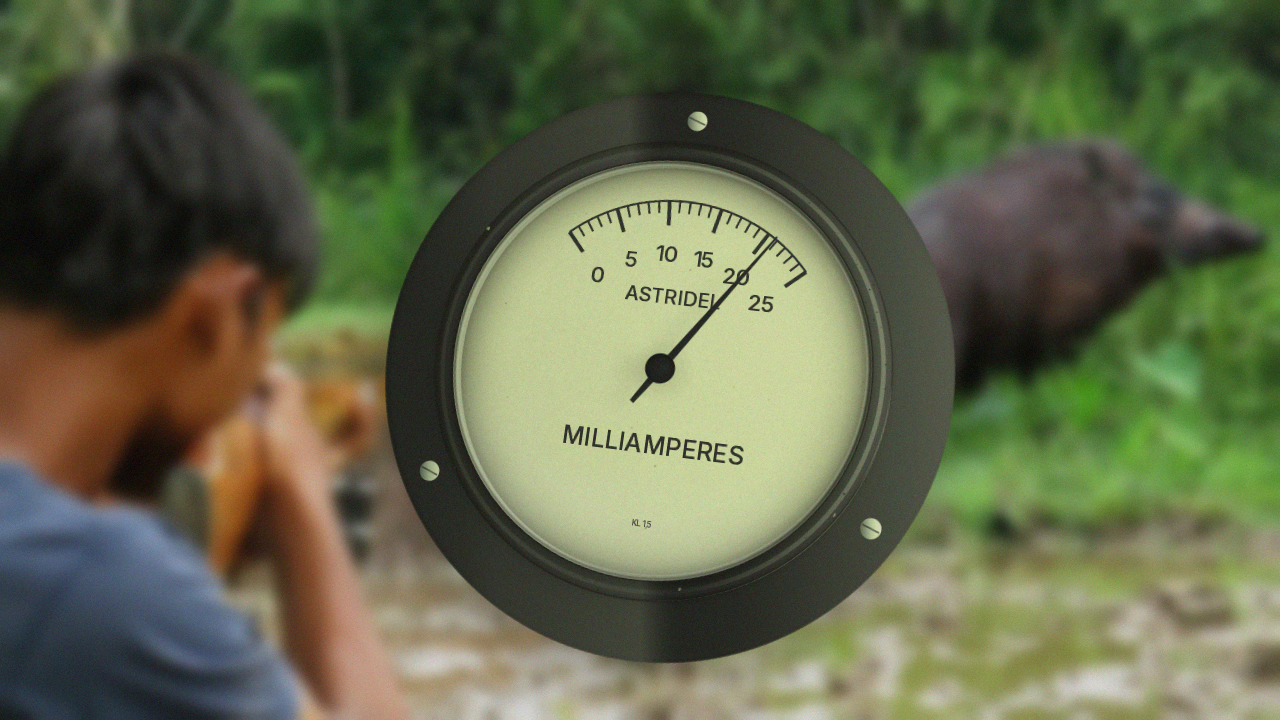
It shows value=21 unit=mA
